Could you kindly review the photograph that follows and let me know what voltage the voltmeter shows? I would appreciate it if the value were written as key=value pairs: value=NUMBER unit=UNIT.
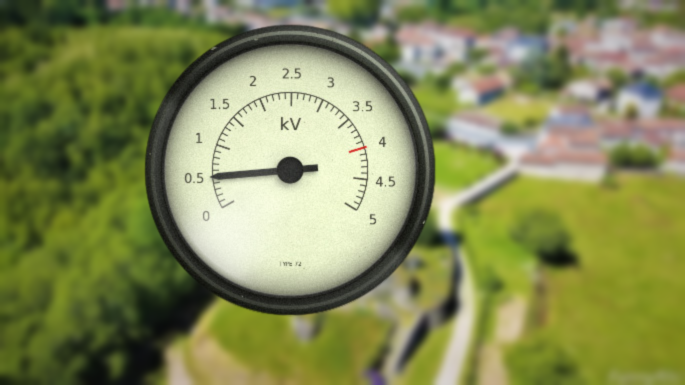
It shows value=0.5 unit=kV
